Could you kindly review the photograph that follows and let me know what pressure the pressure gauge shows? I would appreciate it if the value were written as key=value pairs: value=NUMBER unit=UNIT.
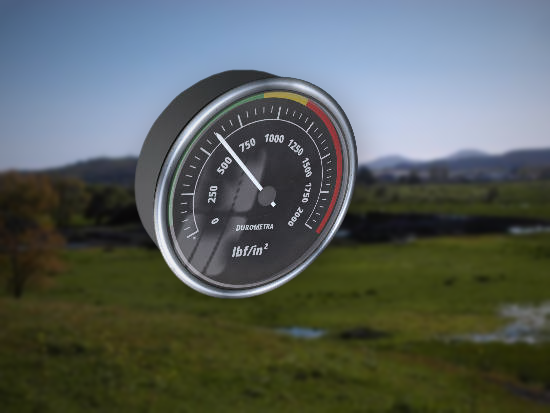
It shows value=600 unit=psi
